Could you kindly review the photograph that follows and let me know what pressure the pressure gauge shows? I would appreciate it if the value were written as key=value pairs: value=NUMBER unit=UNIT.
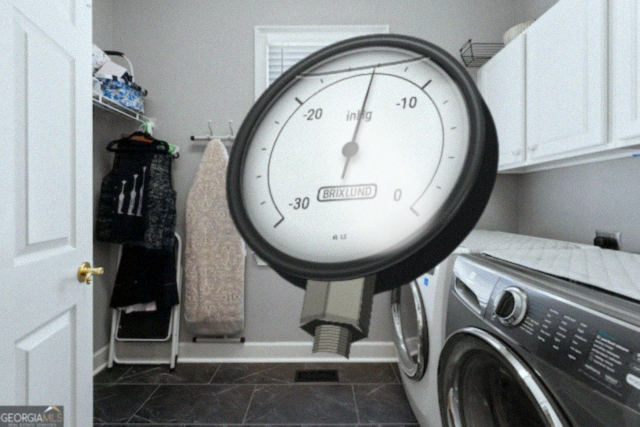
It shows value=-14 unit=inHg
